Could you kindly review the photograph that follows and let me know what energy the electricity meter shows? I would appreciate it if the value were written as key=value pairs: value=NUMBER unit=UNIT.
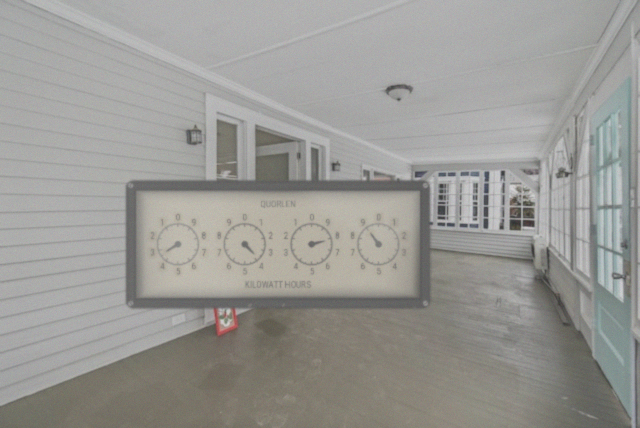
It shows value=3379 unit=kWh
